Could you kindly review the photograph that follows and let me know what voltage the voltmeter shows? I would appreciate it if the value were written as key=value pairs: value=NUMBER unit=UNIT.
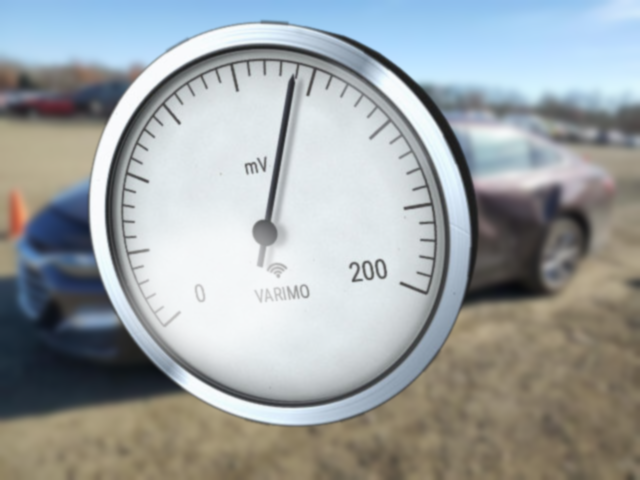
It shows value=120 unit=mV
